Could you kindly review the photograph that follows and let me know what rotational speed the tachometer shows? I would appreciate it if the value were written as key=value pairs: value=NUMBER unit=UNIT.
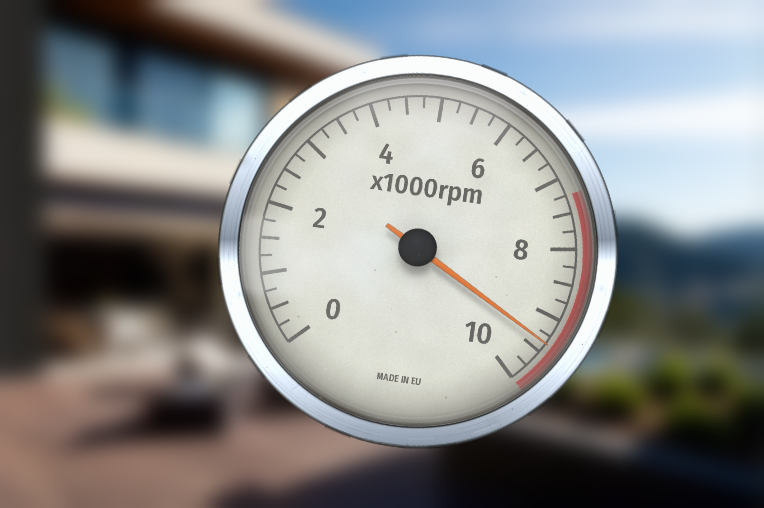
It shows value=9375 unit=rpm
